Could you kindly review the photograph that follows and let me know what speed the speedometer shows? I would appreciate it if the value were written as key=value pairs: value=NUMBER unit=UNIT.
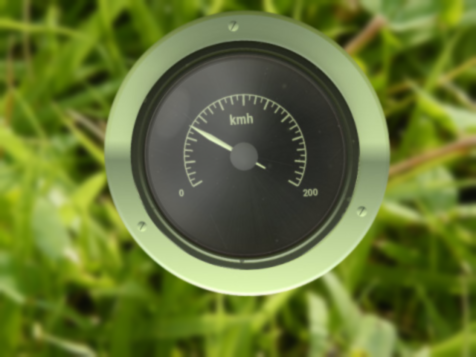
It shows value=50 unit=km/h
